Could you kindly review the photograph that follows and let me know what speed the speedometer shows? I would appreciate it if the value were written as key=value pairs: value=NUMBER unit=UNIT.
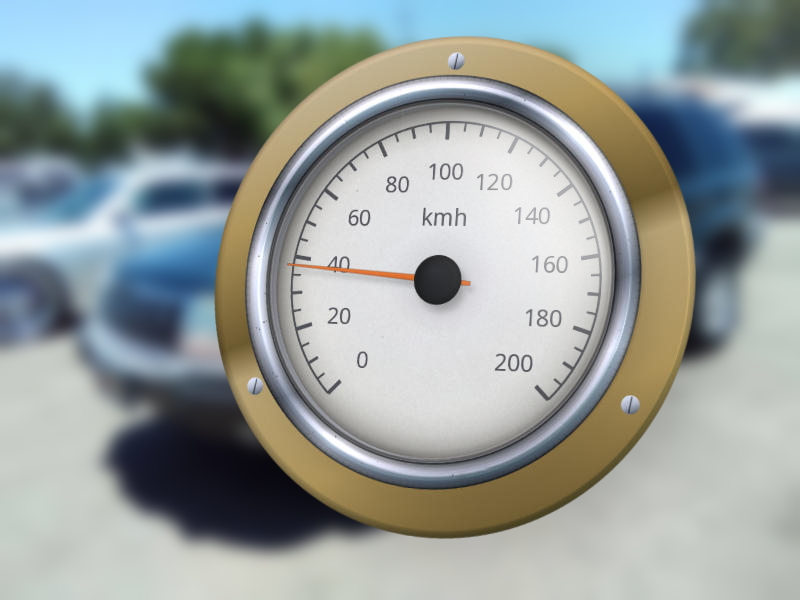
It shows value=37.5 unit=km/h
